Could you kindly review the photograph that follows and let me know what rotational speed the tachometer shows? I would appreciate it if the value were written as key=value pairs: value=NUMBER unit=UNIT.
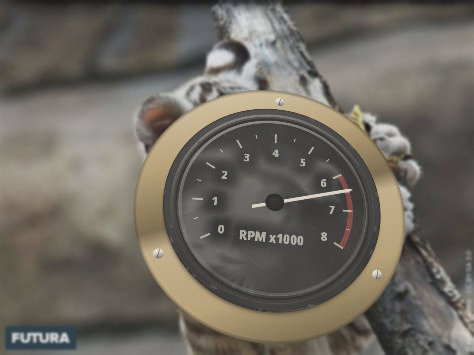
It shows value=6500 unit=rpm
